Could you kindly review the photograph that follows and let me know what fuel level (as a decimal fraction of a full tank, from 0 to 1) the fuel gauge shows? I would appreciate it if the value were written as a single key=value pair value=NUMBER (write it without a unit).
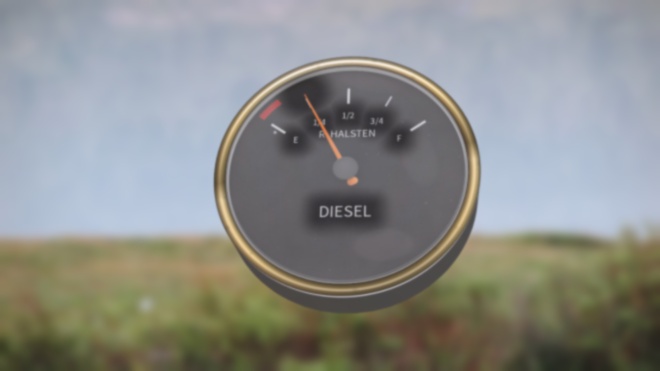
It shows value=0.25
